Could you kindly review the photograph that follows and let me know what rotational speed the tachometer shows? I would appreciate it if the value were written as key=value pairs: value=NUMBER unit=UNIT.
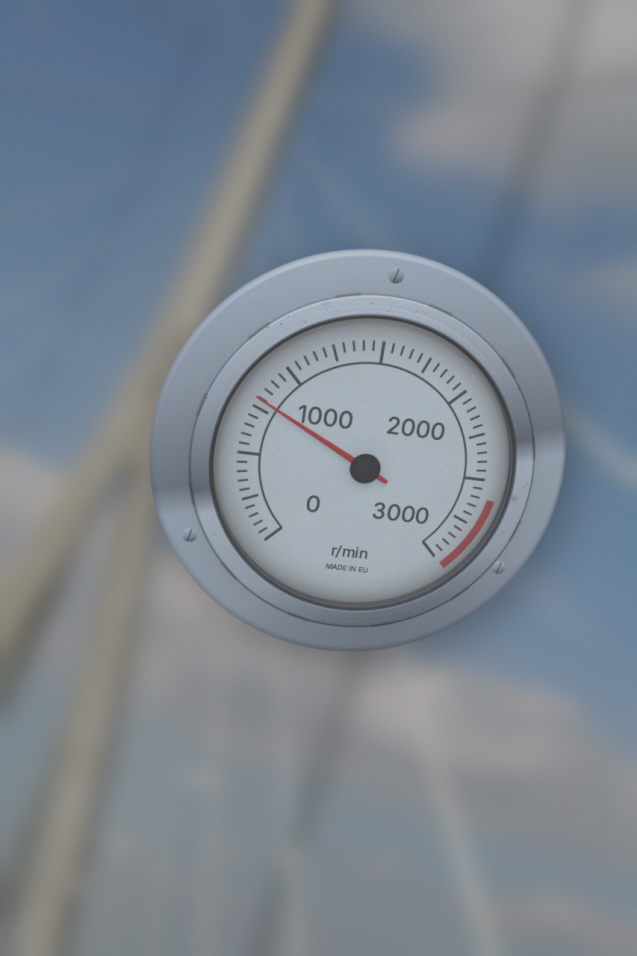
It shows value=800 unit=rpm
